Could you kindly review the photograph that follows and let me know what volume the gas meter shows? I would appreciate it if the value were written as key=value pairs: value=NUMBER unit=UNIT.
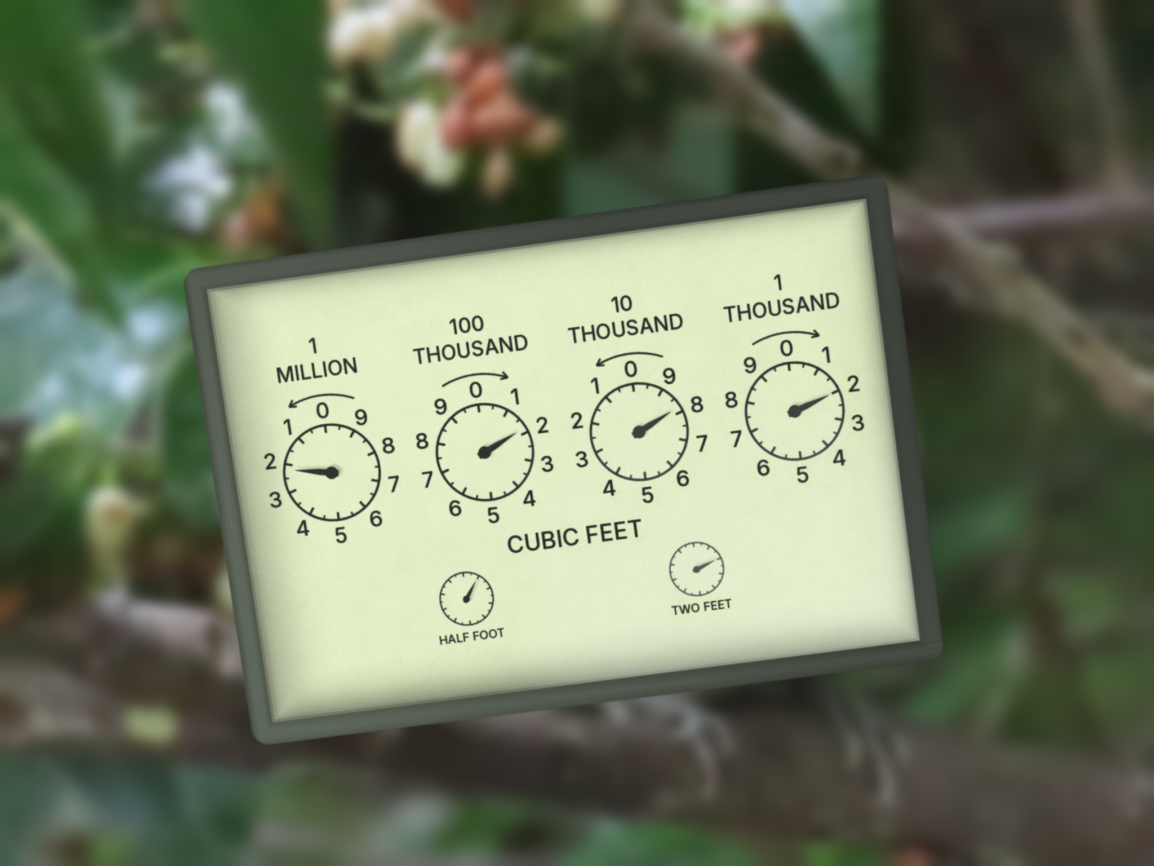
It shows value=218200 unit=ft³
